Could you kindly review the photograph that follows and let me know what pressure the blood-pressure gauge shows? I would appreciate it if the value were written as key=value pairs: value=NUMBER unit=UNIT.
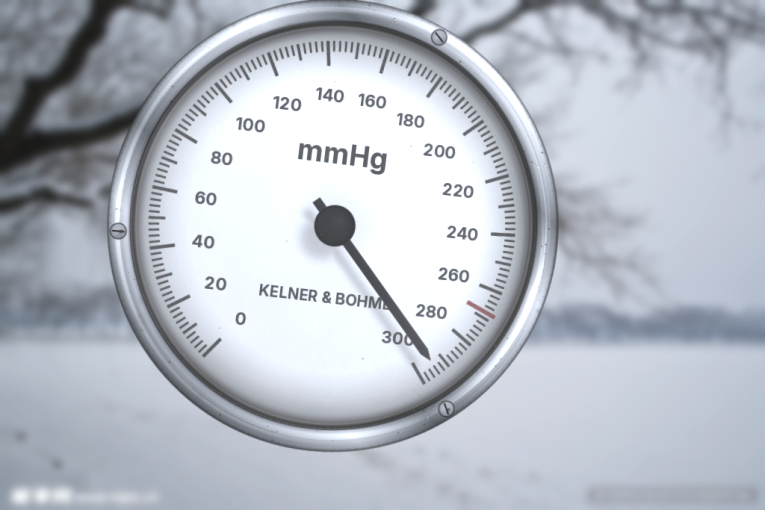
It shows value=294 unit=mmHg
